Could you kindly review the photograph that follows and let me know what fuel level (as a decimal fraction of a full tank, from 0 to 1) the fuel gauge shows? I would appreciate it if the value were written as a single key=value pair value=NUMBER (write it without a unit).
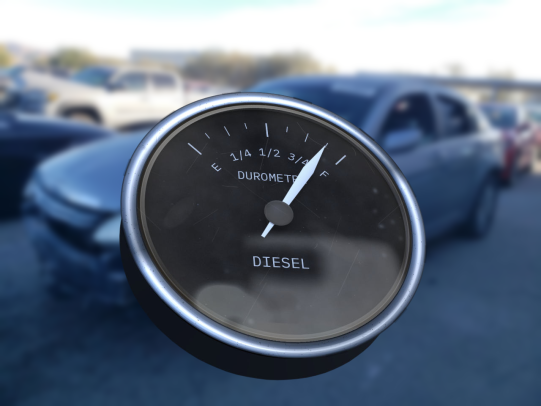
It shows value=0.875
